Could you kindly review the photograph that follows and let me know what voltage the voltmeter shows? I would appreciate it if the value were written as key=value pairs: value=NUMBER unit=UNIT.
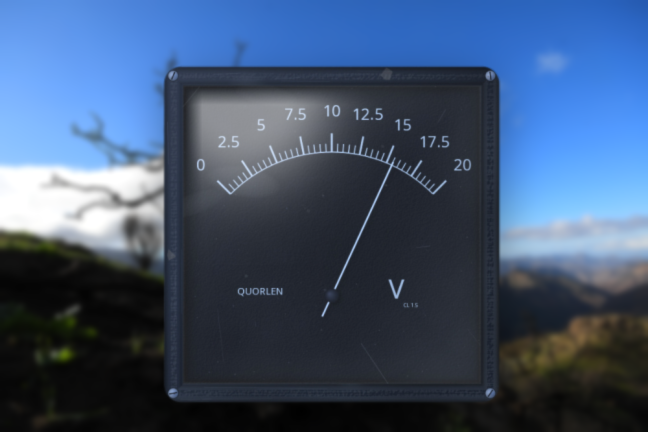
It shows value=15.5 unit=V
